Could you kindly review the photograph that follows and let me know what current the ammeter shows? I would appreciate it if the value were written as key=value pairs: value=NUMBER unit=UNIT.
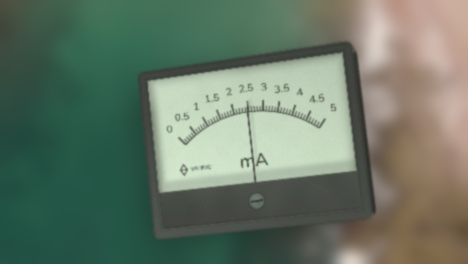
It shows value=2.5 unit=mA
